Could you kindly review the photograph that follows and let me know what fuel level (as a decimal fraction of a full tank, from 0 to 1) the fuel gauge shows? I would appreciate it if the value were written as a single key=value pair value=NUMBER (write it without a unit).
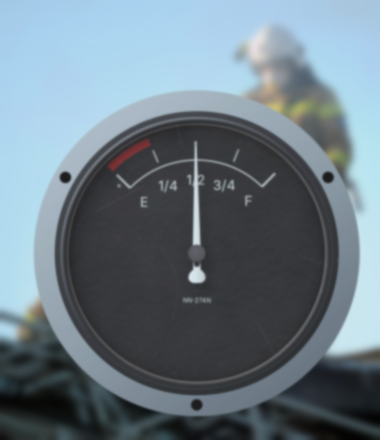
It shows value=0.5
